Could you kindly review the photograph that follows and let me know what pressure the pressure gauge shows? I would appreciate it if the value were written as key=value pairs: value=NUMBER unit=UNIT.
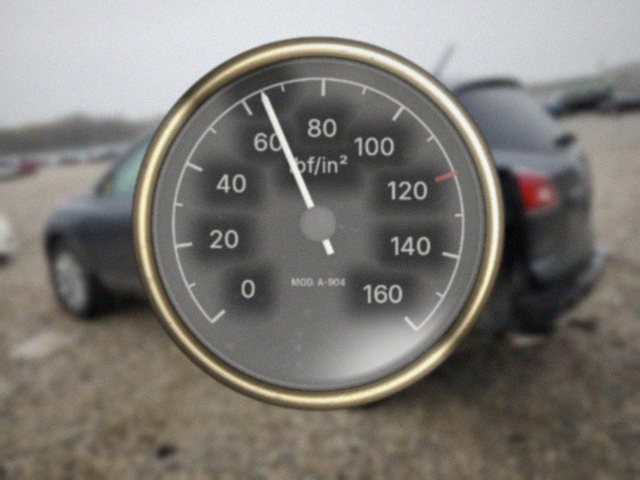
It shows value=65 unit=psi
